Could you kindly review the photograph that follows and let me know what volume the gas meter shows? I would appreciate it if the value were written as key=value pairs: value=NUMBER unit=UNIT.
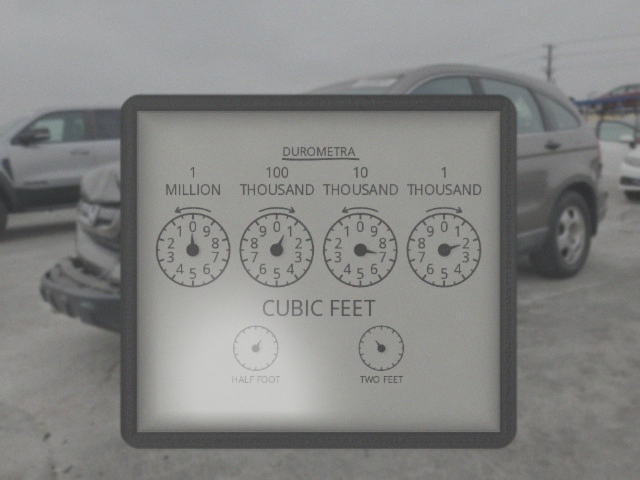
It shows value=7200 unit=ft³
